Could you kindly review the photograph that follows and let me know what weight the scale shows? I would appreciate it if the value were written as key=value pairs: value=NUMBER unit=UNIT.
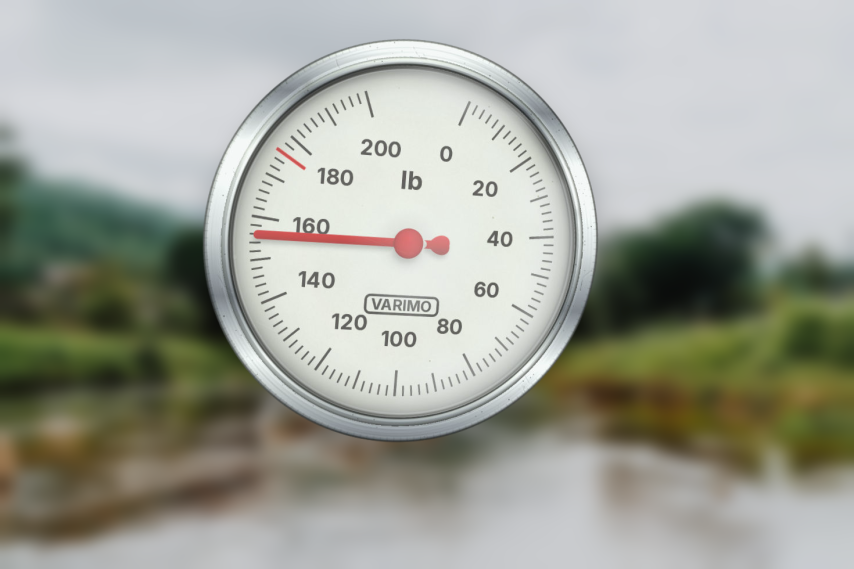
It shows value=156 unit=lb
